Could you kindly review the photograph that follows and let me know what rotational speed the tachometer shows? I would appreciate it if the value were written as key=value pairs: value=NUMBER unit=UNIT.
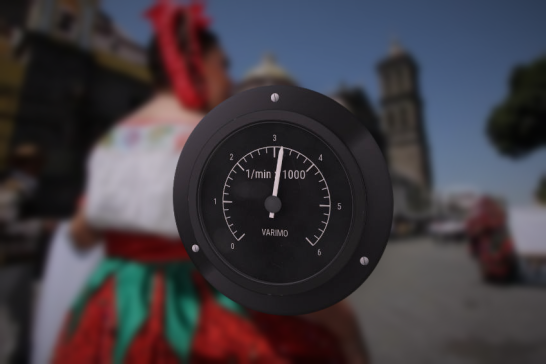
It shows value=3200 unit=rpm
